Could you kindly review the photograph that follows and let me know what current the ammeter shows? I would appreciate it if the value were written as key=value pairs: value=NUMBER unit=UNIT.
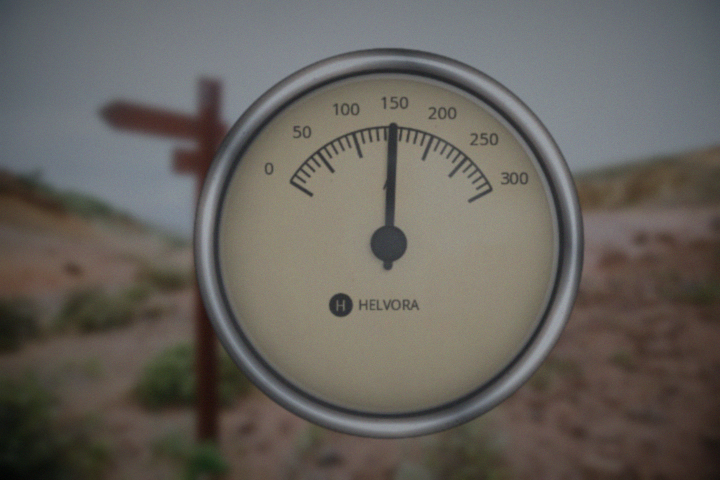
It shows value=150 unit=A
